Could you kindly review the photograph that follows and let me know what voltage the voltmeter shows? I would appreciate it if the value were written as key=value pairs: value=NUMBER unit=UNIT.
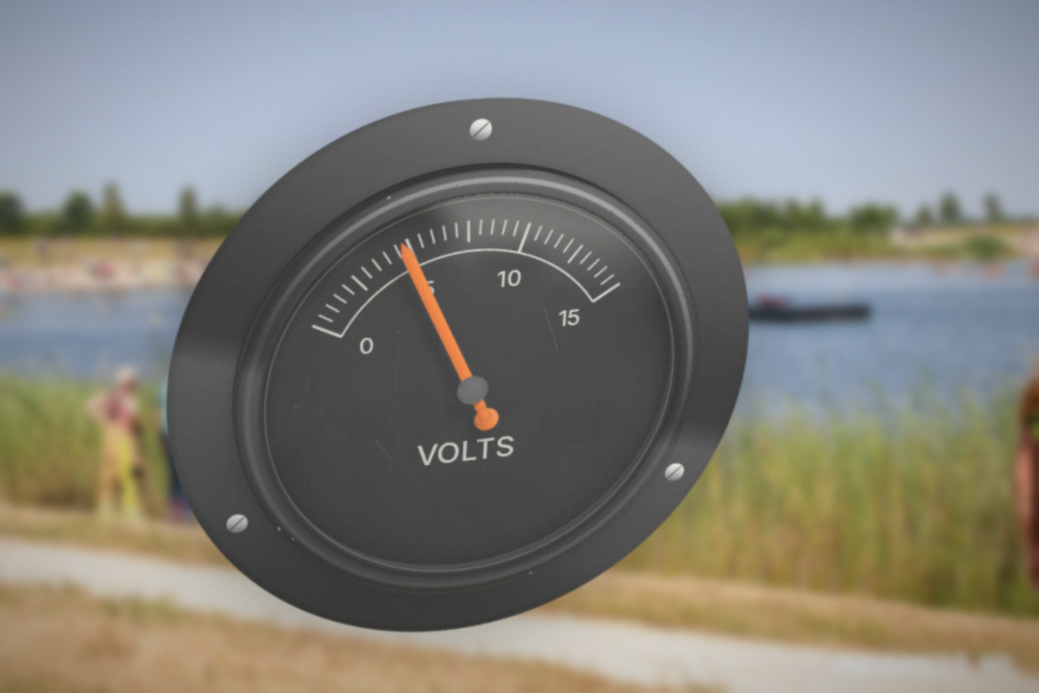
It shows value=4.75 unit=V
